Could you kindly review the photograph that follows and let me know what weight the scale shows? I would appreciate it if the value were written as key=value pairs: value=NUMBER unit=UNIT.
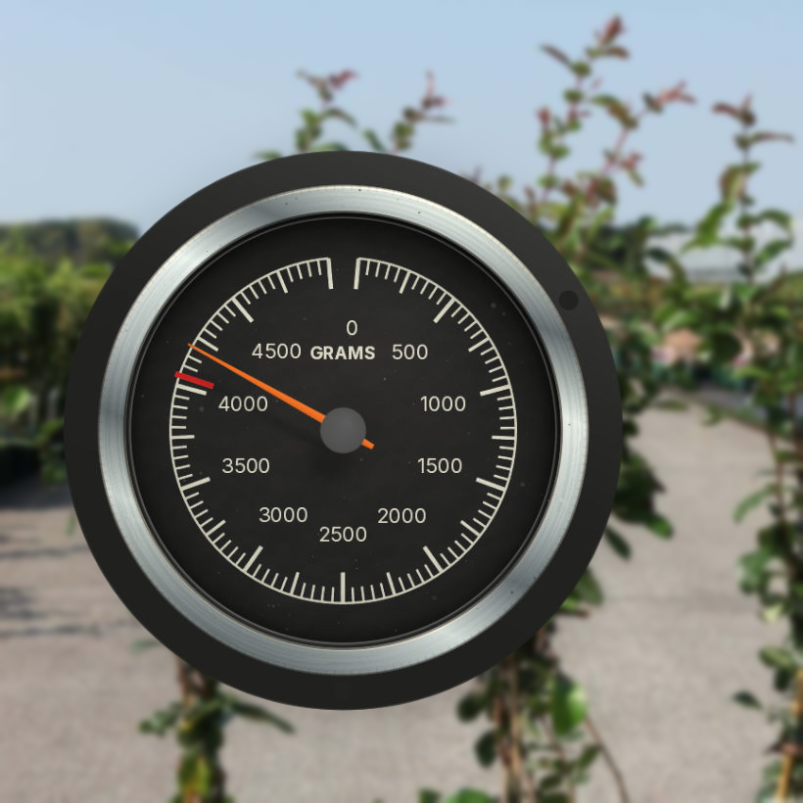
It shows value=4200 unit=g
